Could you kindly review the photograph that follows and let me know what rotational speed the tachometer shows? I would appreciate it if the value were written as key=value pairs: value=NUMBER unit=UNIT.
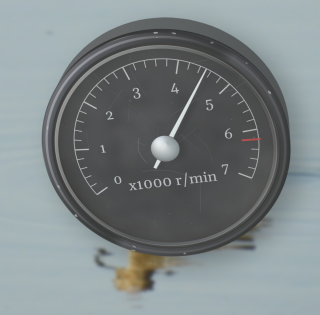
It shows value=4500 unit=rpm
